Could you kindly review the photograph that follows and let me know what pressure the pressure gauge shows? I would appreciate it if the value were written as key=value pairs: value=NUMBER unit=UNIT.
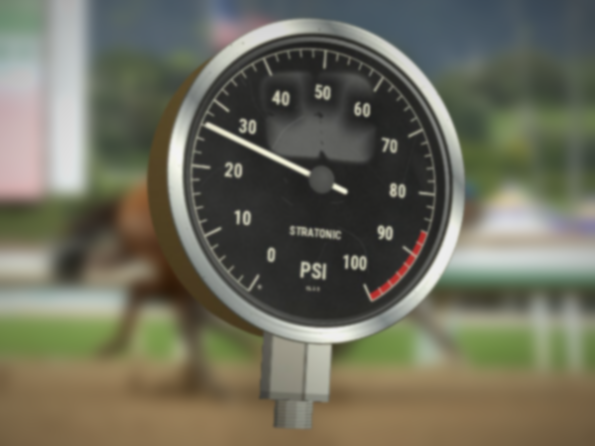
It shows value=26 unit=psi
